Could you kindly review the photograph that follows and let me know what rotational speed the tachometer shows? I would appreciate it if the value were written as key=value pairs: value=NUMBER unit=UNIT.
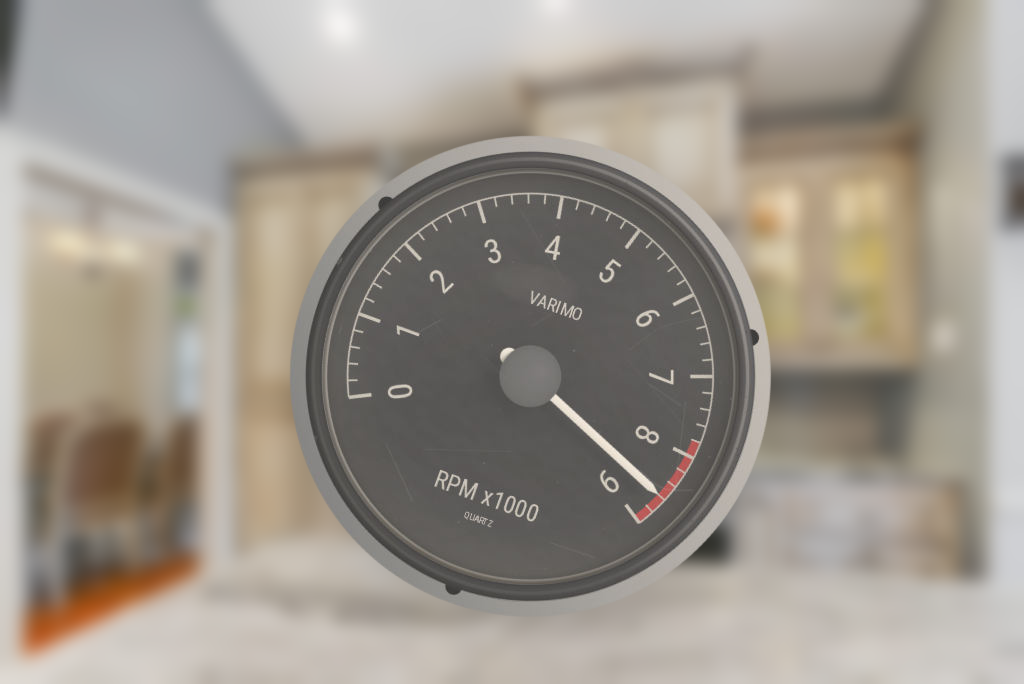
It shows value=8600 unit=rpm
